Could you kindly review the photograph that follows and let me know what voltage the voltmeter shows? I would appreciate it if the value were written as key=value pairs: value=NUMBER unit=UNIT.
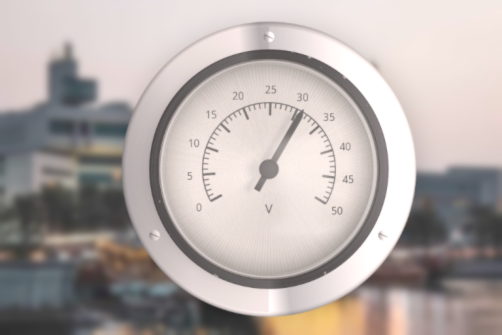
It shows value=31 unit=V
